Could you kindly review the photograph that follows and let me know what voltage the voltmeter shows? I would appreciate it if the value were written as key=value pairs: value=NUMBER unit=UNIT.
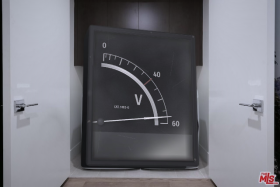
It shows value=57.5 unit=V
